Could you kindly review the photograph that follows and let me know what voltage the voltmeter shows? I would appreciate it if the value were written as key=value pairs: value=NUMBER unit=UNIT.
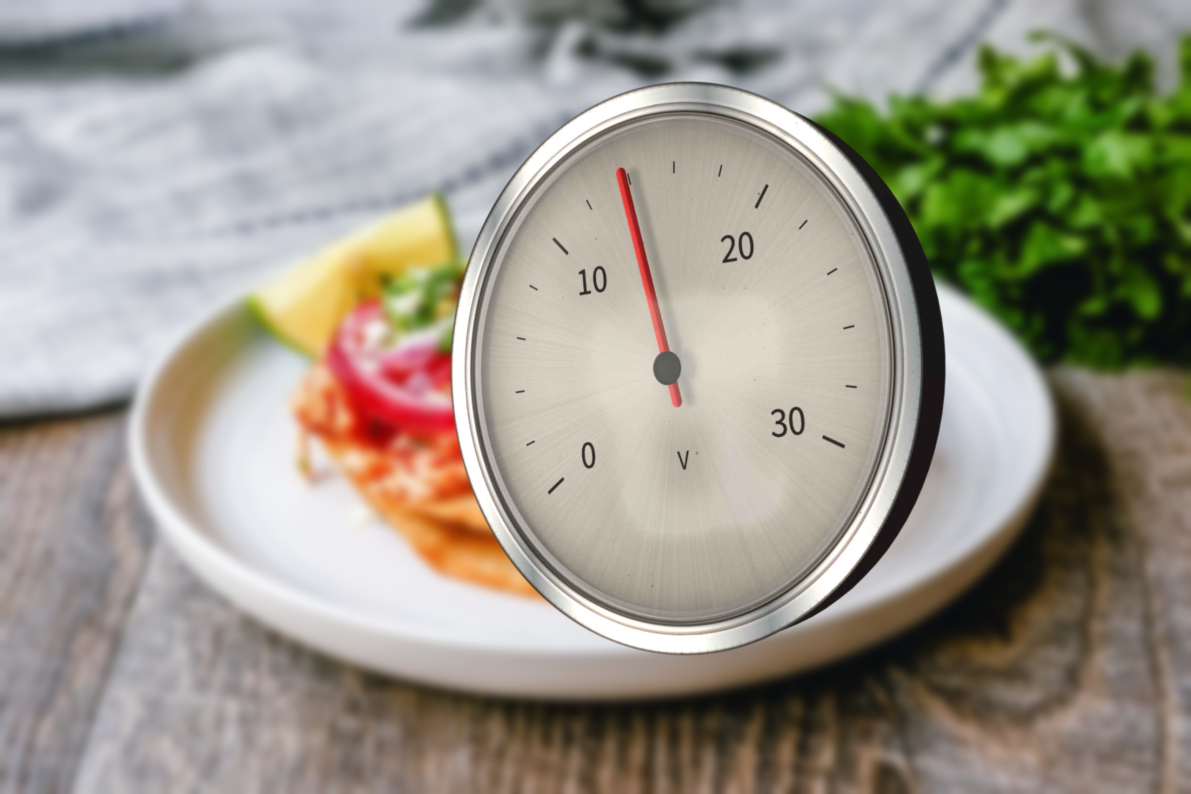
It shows value=14 unit=V
